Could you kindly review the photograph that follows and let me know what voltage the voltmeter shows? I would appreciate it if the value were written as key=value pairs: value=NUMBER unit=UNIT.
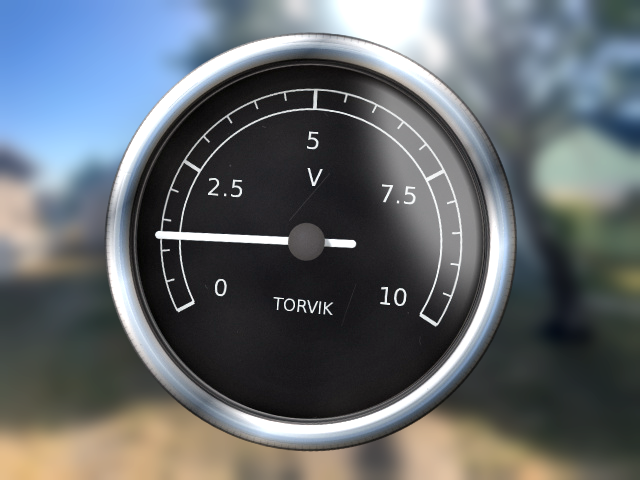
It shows value=1.25 unit=V
